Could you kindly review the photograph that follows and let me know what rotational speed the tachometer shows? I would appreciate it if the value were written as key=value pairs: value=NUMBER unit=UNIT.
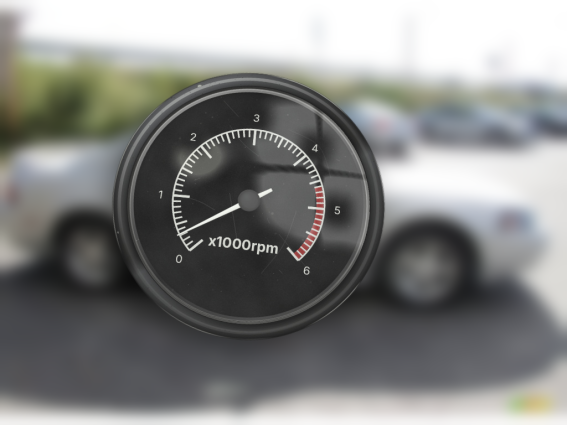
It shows value=300 unit=rpm
